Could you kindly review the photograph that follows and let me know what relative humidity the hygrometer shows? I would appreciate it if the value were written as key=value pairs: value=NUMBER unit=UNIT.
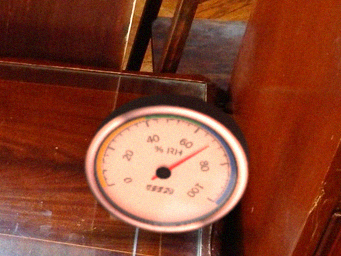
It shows value=68 unit=%
